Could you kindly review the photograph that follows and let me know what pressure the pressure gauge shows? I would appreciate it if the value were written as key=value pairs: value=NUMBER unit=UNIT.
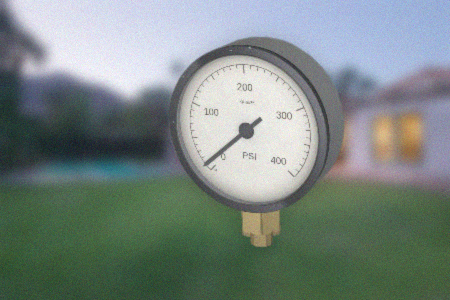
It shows value=10 unit=psi
